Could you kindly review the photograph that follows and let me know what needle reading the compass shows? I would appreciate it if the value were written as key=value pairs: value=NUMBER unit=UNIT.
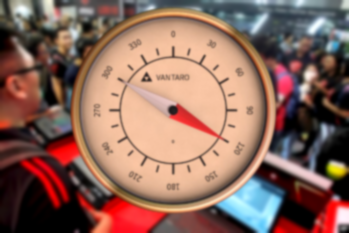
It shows value=120 unit=°
